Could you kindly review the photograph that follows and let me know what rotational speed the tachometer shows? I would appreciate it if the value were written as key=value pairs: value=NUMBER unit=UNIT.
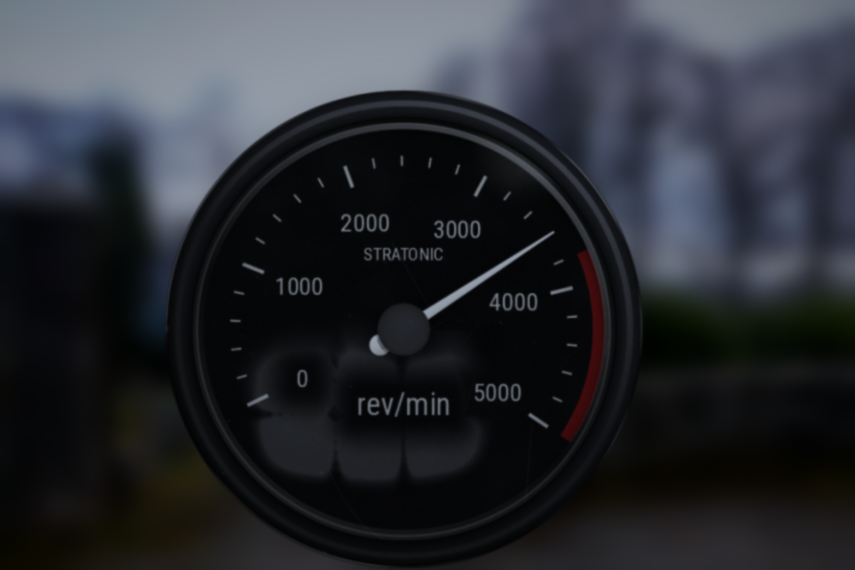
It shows value=3600 unit=rpm
